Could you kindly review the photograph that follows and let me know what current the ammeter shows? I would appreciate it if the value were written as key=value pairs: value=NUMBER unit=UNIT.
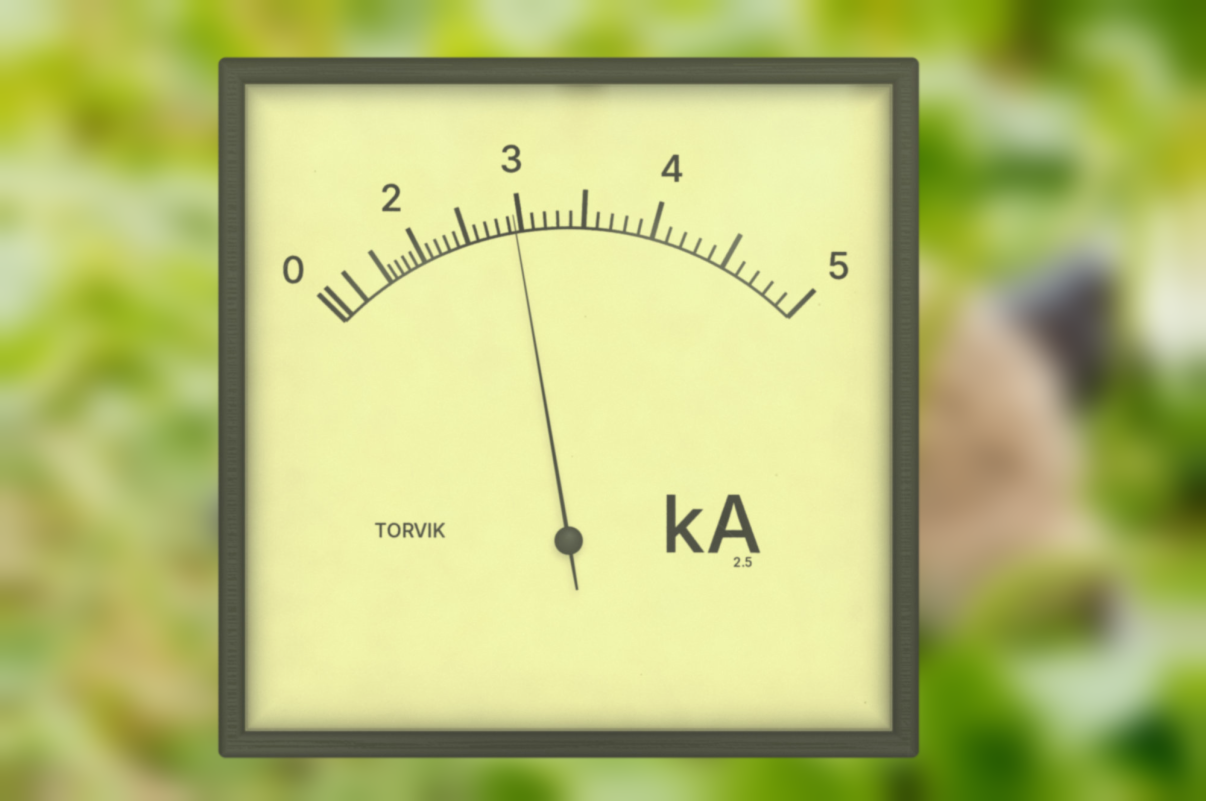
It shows value=2.95 unit=kA
